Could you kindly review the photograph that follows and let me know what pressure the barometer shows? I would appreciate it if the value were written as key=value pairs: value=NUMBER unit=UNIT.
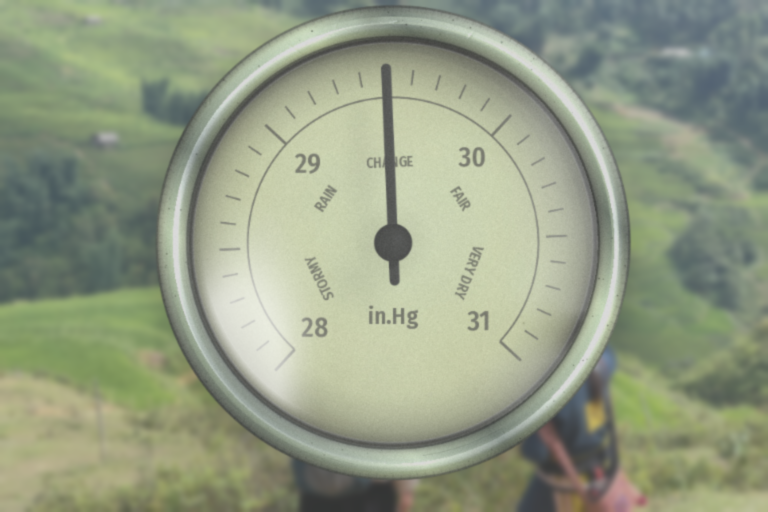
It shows value=29.5 unit=inHg
